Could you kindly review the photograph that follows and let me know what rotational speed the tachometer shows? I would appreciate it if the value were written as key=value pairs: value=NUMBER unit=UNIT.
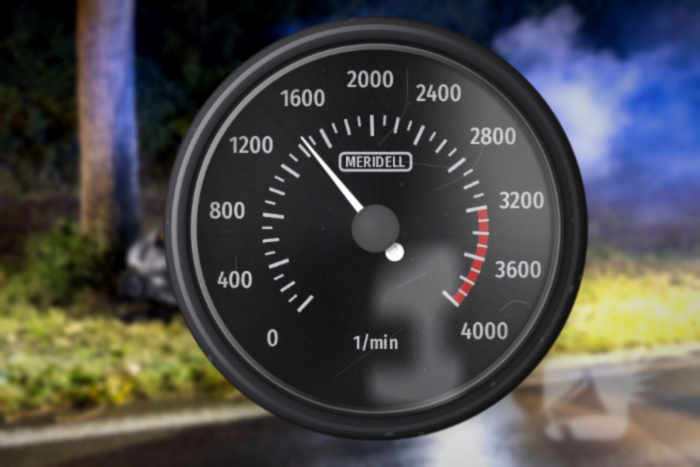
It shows value=1450 unit=rpm
